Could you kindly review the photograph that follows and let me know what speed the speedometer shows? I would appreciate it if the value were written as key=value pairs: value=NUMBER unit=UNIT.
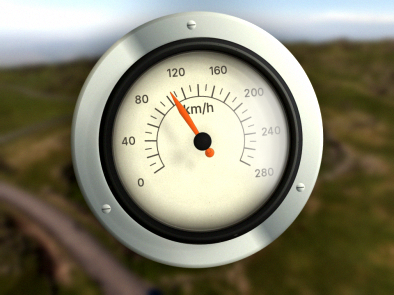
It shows value=105 unit=km/h
